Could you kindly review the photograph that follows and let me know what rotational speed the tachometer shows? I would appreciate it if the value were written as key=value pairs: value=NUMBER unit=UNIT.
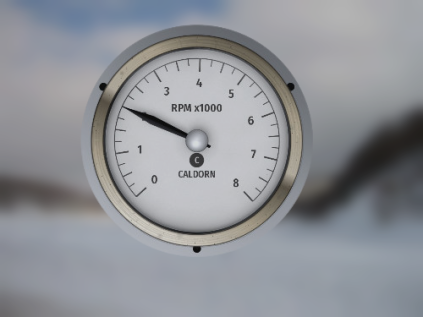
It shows value=2000 unit=rpm
